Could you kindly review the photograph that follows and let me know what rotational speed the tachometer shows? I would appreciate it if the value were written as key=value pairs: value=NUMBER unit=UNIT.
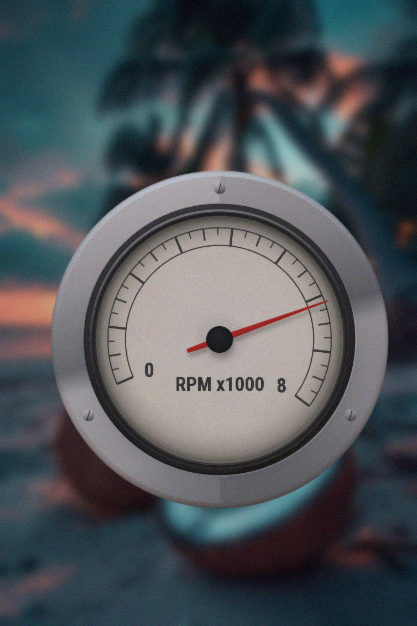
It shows value=6125 unit=rpm
